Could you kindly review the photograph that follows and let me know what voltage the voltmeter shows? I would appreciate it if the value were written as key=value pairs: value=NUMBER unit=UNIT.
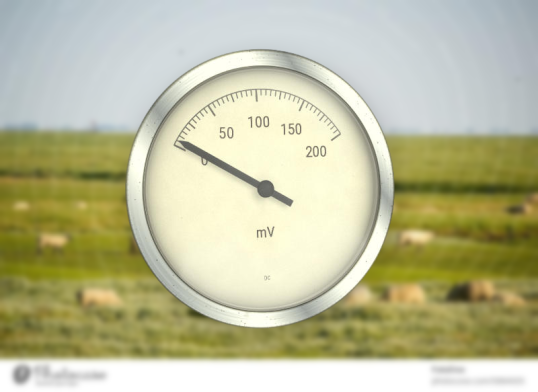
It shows value=5 unit=mV
